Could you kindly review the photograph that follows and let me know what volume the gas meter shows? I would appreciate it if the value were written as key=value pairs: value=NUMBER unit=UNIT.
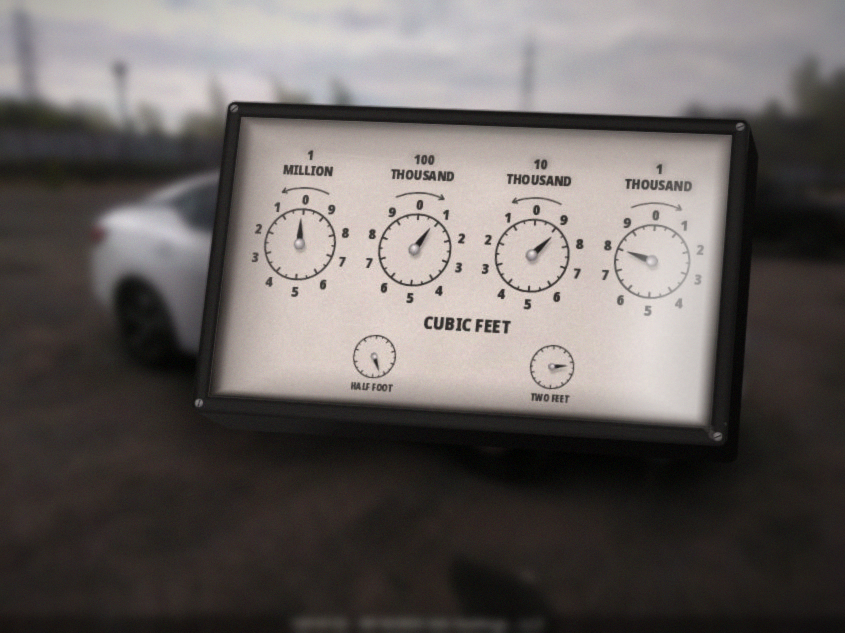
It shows value=8800 unit=ft³
